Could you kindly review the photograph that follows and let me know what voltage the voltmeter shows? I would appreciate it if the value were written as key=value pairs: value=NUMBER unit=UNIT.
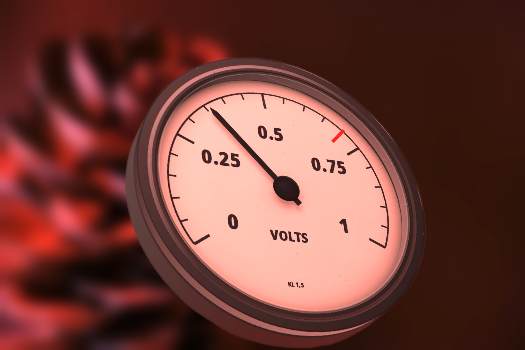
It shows value=0.35 unit=V
